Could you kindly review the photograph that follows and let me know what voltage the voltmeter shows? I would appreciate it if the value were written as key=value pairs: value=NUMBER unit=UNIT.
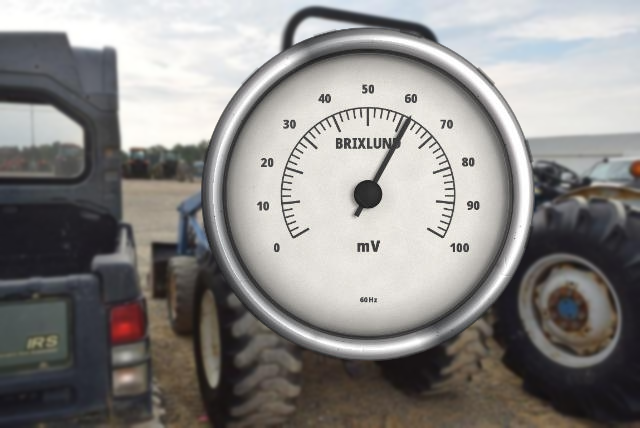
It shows value=62 unit=mV
